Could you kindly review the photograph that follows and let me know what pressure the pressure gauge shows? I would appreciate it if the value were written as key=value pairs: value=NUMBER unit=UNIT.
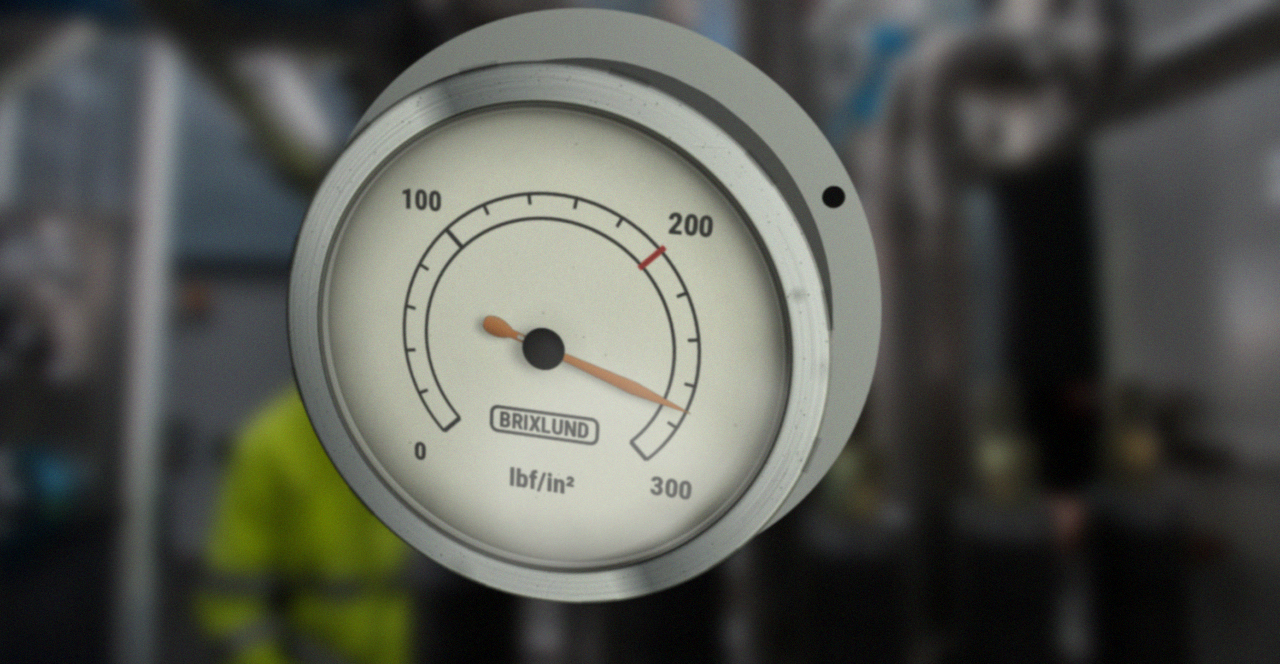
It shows value=270 unit=psi
